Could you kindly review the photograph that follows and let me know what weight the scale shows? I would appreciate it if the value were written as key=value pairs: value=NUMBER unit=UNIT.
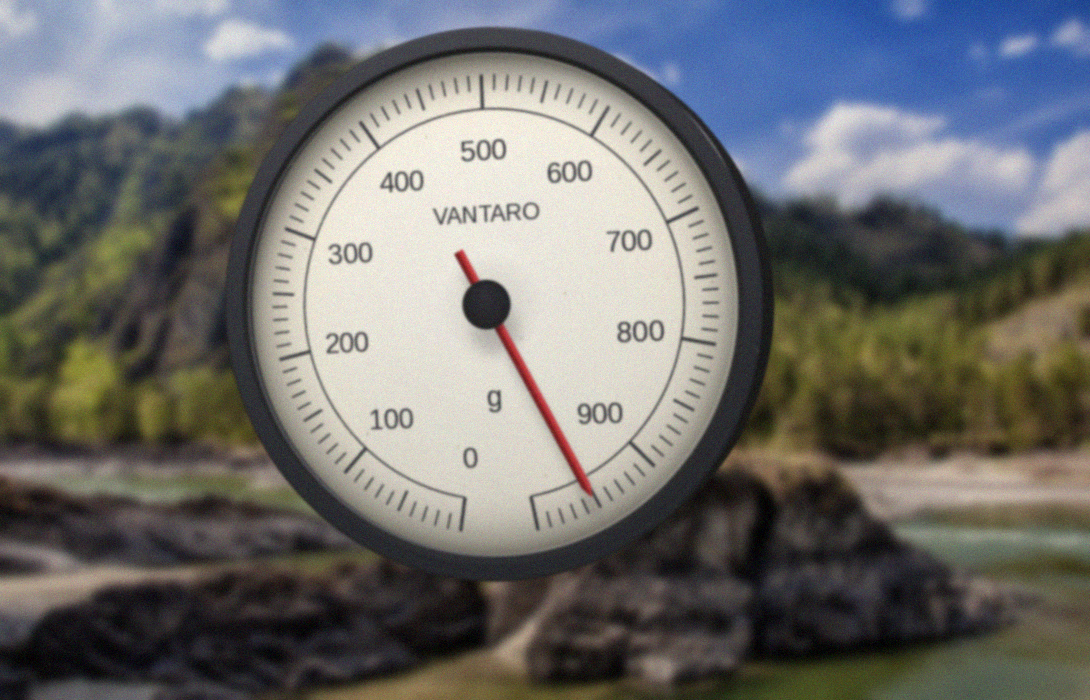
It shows value=950 unit=g
